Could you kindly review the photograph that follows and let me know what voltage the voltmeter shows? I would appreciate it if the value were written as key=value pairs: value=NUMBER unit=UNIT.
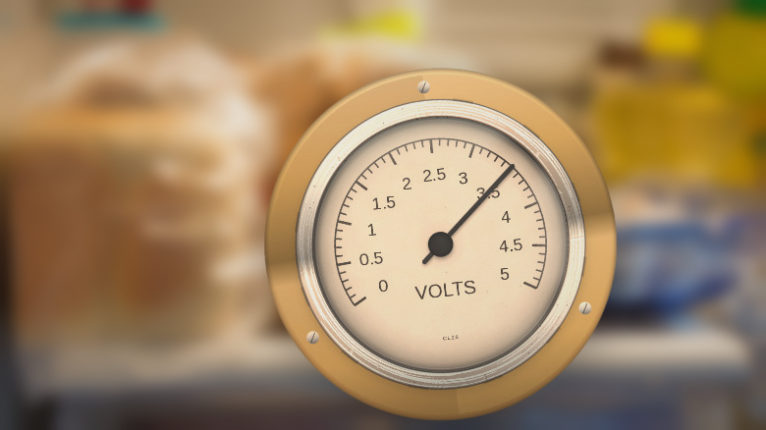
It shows value=3.5 unit=V
